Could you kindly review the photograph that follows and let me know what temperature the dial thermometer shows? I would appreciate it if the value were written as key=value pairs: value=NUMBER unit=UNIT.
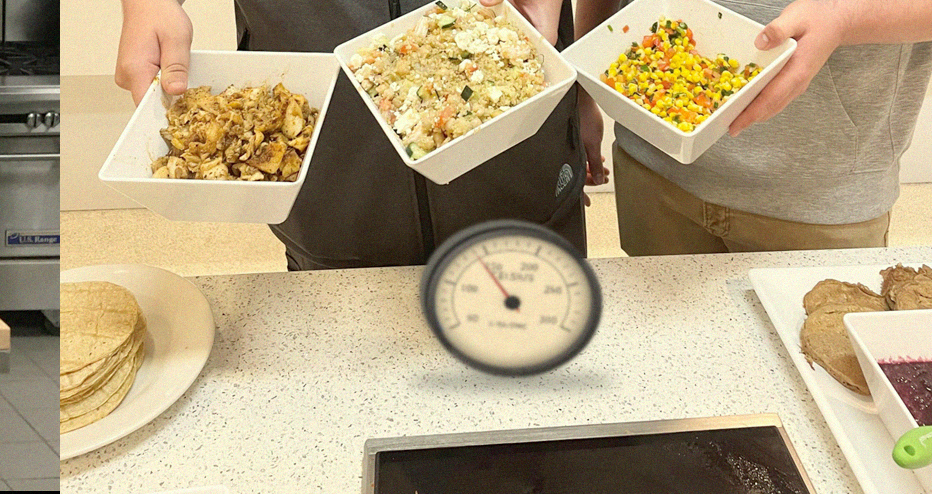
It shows value=140 unit=°C
